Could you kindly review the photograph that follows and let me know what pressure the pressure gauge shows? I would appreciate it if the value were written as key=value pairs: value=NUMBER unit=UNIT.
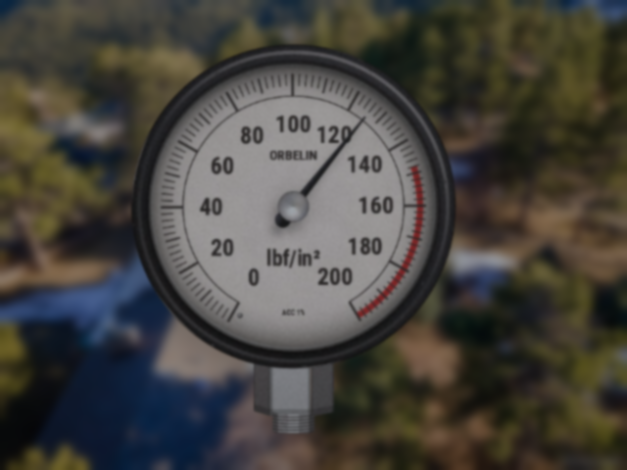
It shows value=126 unit=psi
